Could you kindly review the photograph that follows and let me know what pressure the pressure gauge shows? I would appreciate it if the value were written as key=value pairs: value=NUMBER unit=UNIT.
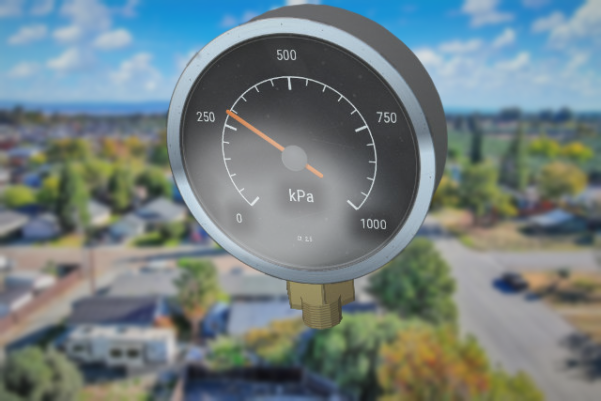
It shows value=300 unit=kPa
